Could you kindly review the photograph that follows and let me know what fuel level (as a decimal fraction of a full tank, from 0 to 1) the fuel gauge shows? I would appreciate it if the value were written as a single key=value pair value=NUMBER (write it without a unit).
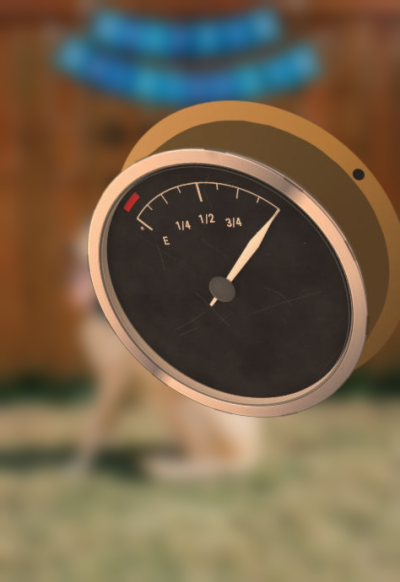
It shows value=1
